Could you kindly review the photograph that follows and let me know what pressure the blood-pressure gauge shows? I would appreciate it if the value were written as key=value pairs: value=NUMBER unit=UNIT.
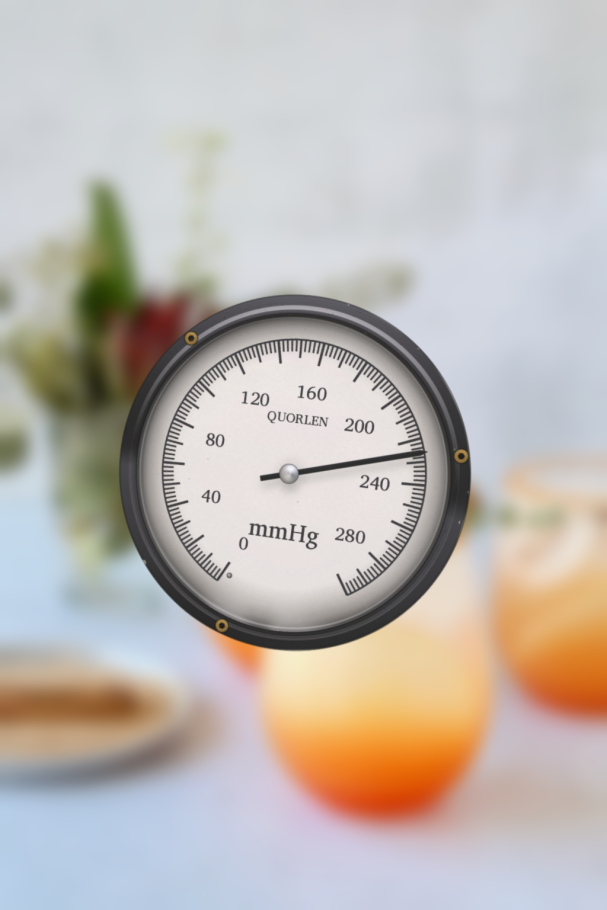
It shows value=226 unit=mmHg
